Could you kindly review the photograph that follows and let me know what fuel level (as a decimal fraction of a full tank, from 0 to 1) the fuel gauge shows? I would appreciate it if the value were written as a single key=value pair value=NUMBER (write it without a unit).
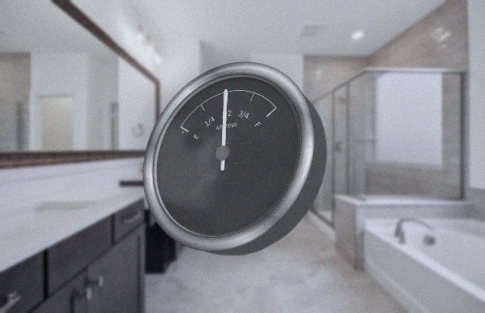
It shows value=0.5
